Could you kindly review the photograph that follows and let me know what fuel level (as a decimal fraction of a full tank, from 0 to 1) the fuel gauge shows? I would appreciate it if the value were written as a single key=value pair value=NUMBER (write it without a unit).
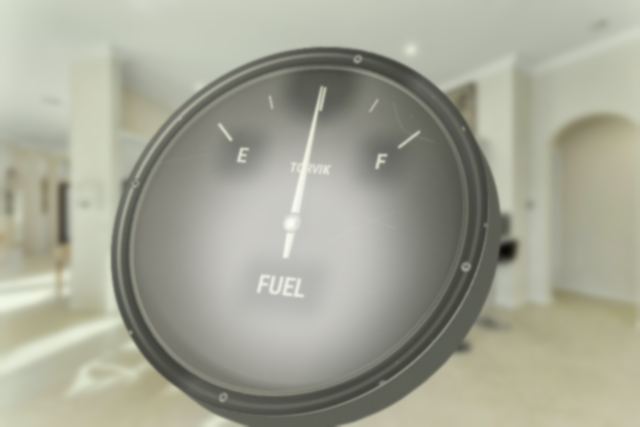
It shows value=0.5
